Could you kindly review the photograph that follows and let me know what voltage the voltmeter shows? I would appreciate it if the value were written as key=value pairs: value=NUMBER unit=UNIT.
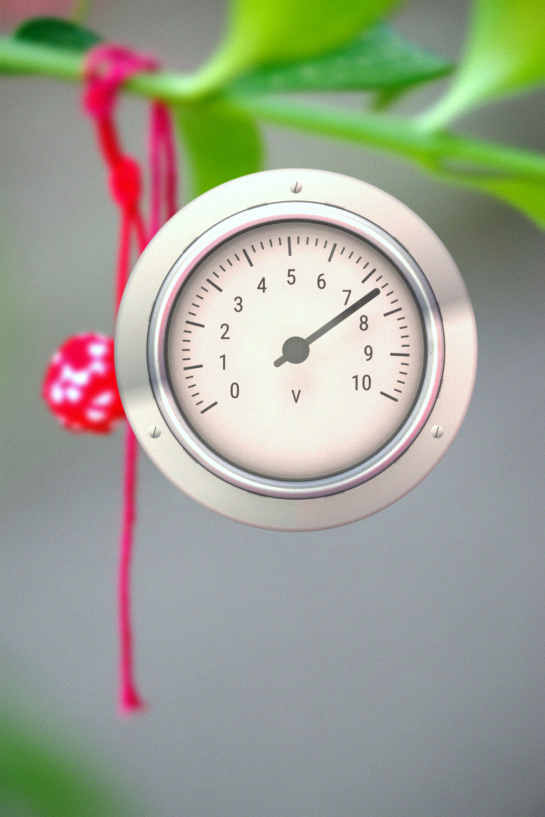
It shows value=7.4 unit=V
